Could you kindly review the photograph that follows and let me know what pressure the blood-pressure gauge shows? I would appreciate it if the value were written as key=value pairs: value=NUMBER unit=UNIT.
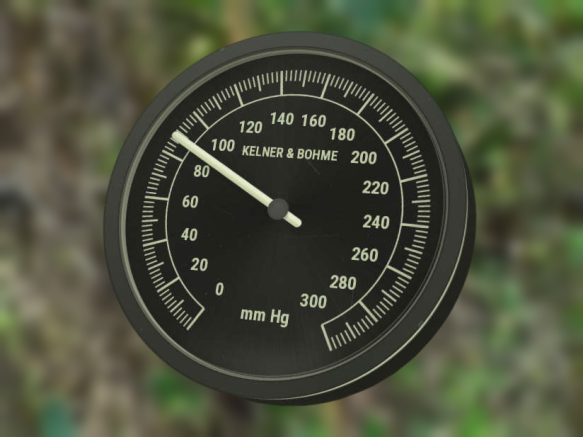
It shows value=88 unit=mmHg
